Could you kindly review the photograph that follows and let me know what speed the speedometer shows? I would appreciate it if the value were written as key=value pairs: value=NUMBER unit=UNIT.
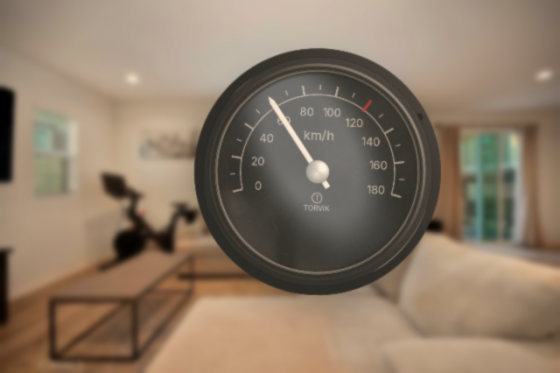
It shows value=60 unit=km/h
